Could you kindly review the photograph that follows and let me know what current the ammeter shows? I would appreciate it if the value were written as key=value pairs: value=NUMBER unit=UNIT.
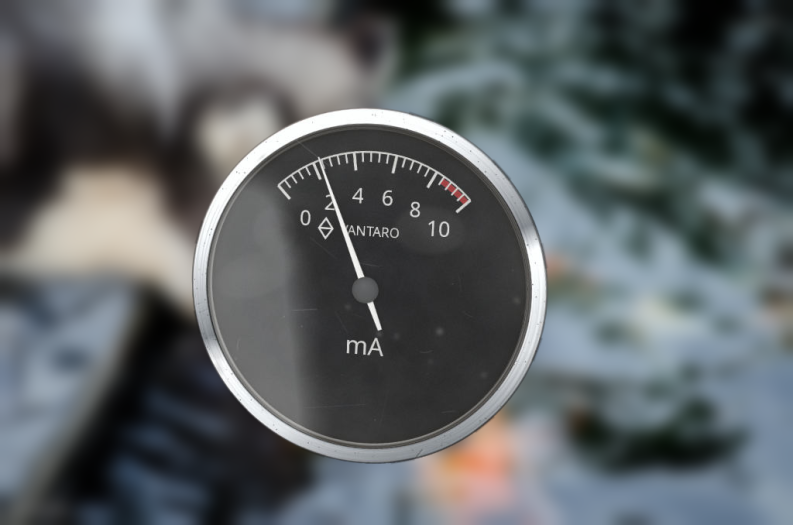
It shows value=2.4 unit=mA
